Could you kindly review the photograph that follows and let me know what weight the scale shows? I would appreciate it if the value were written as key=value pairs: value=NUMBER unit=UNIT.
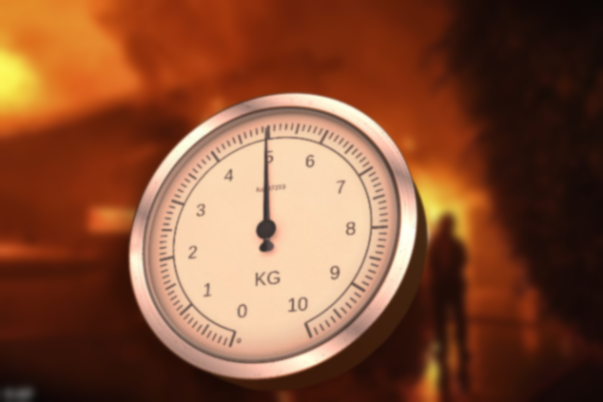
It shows value=5 unit=kg
